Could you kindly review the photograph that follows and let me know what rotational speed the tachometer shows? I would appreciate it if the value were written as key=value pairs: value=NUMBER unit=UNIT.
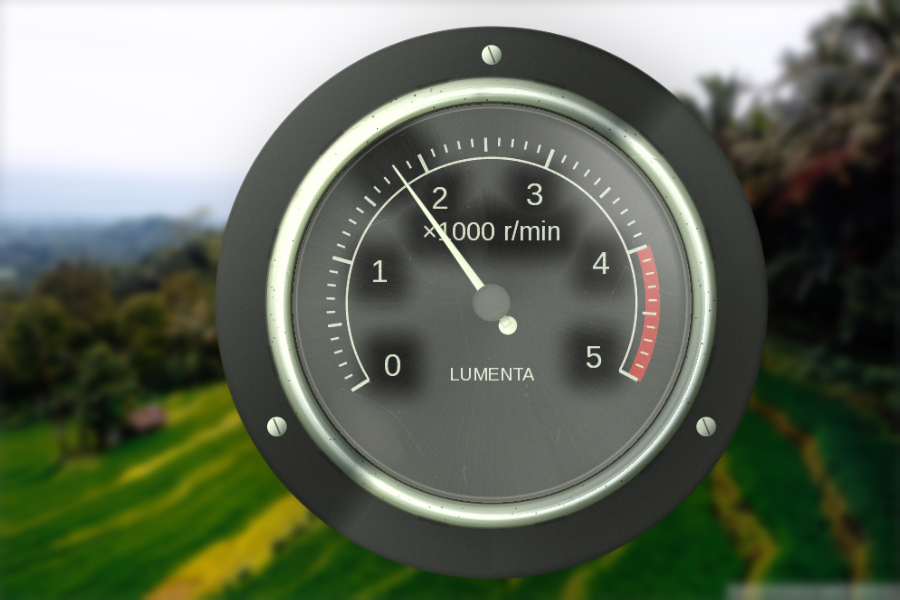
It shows value=1800 unit=rpm
